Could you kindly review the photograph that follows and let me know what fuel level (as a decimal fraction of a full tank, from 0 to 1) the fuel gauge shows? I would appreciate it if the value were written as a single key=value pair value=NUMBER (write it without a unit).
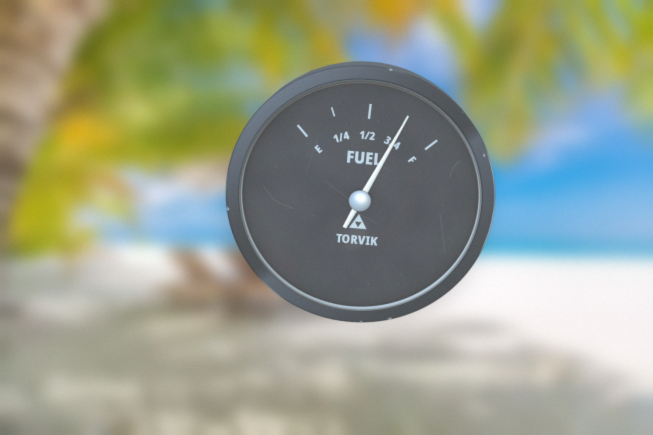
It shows value=0.75
